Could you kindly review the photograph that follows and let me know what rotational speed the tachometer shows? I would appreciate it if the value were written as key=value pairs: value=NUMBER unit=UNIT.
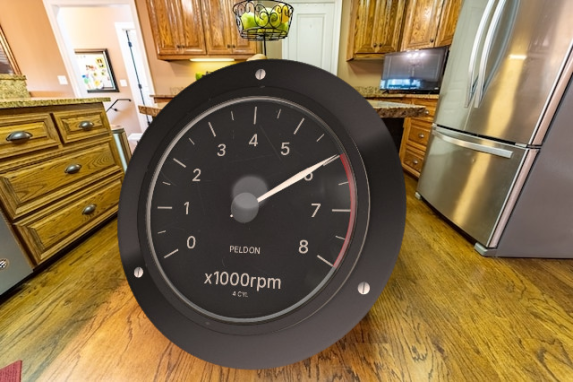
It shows value=6000 unit=rpm
